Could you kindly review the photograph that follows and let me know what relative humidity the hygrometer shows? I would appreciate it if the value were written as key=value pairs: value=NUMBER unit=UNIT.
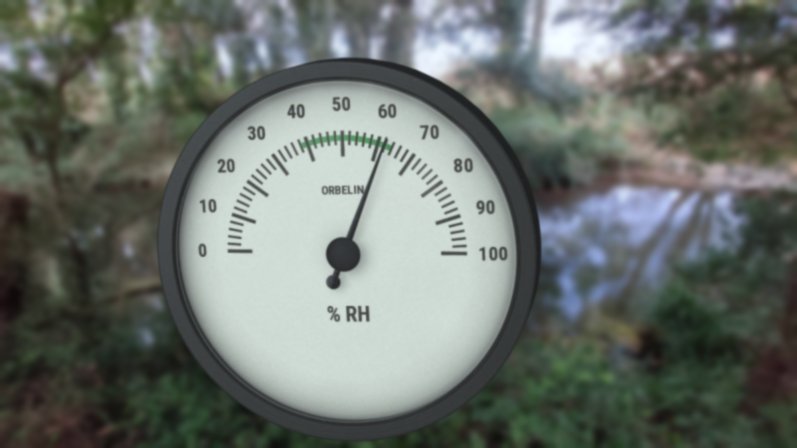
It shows value=62 unit=%
